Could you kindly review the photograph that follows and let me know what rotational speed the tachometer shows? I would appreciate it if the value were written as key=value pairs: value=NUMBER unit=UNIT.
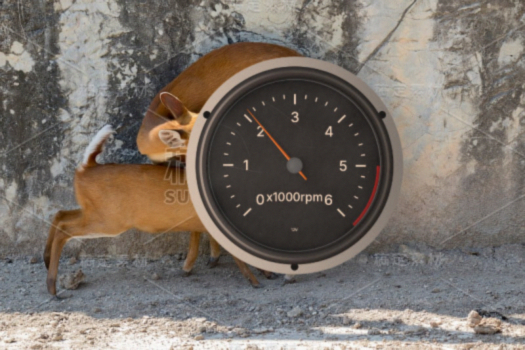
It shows value=2100 unit=rpm
